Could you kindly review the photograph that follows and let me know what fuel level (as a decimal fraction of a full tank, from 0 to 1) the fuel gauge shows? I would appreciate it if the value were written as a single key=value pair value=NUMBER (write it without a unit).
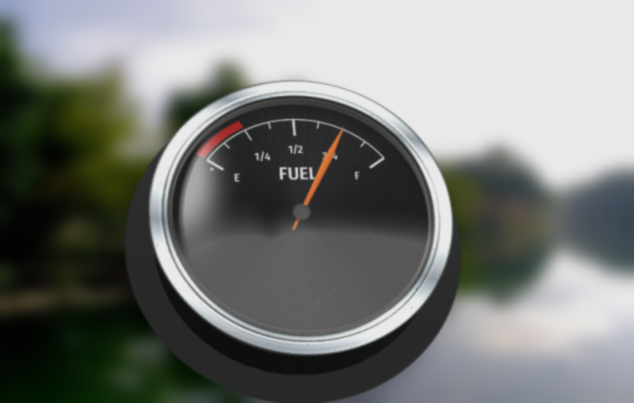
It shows value=0.75
